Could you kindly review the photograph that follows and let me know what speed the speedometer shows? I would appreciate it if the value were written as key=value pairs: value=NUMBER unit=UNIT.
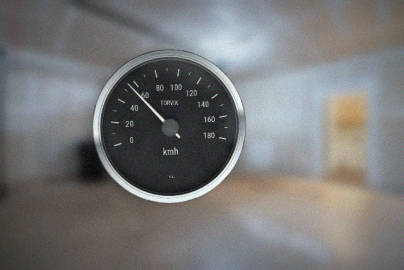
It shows value=55 unit=km/h
